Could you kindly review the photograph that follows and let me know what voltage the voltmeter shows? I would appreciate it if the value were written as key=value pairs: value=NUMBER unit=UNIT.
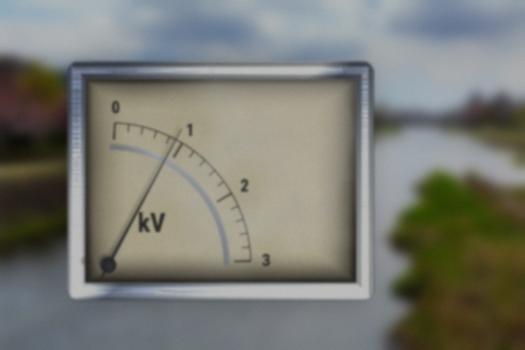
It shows value=0.9 unit=kV
